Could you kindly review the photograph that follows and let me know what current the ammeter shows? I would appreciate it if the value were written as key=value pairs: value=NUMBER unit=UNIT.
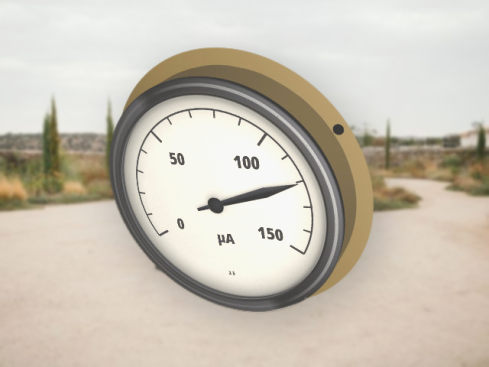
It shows value=120 unit=µA
